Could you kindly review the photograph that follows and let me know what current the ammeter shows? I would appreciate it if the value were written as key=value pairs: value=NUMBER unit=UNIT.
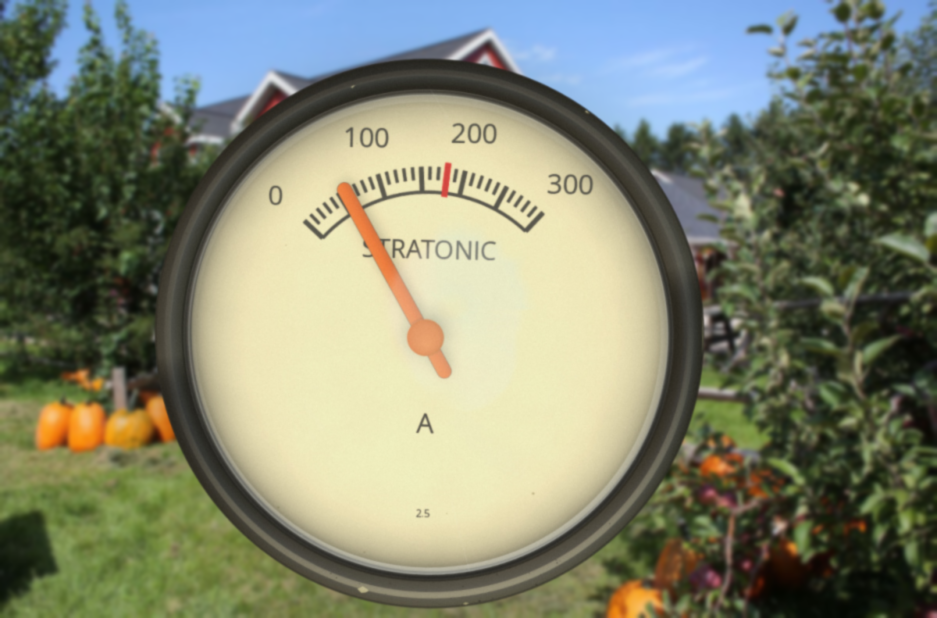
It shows value=60 unit=A
